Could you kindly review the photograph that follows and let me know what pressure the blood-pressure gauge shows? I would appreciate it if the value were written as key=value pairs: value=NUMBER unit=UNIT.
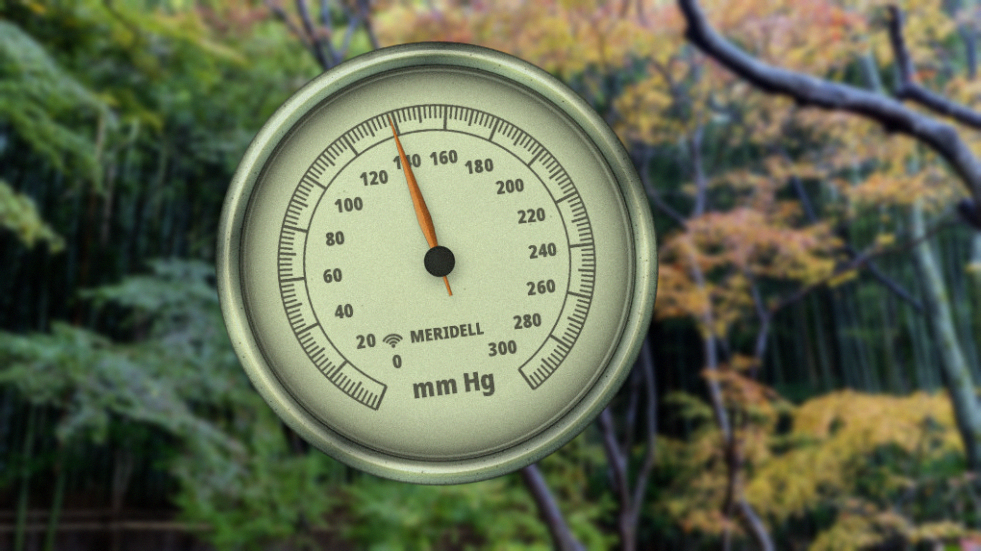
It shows value=138 unit=mmHg
